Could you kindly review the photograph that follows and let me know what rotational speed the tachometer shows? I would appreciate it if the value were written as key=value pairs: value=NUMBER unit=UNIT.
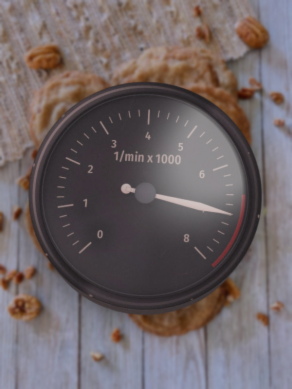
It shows value=7000 unit=rpm
